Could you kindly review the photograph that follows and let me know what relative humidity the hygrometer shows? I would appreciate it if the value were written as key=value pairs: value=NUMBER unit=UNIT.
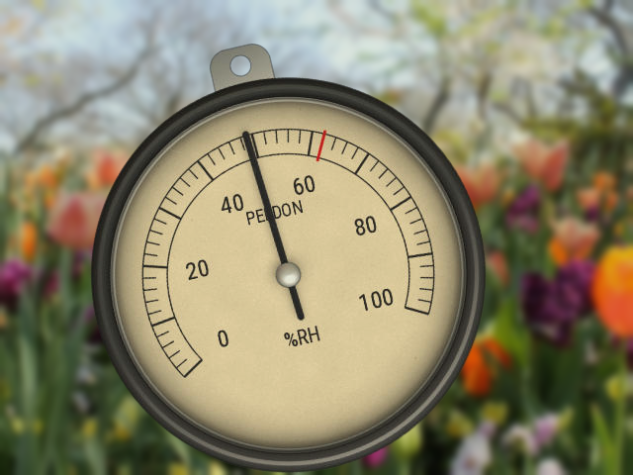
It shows value=49 unit=%
